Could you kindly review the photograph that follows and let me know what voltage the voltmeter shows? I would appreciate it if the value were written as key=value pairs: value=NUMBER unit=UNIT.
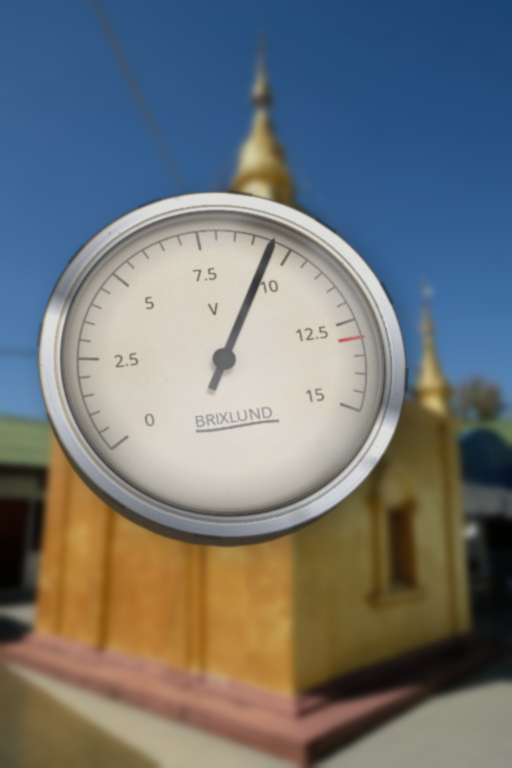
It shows value=9.5 unit=V
